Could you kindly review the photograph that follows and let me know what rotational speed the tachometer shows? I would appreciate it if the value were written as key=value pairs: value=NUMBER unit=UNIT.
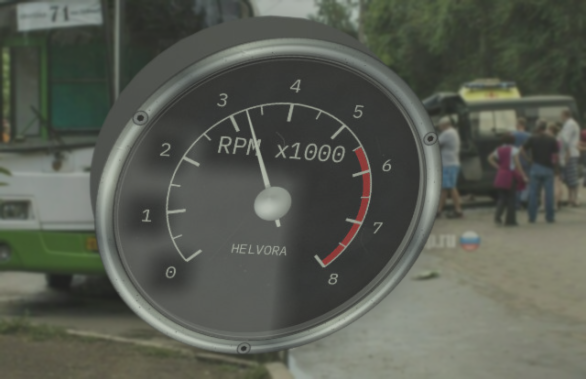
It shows value=3250 unit=rpm
